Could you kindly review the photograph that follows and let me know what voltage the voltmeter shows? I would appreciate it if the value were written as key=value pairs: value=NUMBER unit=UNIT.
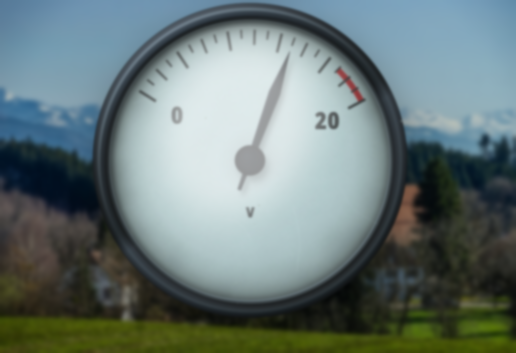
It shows value=13 unit=V
